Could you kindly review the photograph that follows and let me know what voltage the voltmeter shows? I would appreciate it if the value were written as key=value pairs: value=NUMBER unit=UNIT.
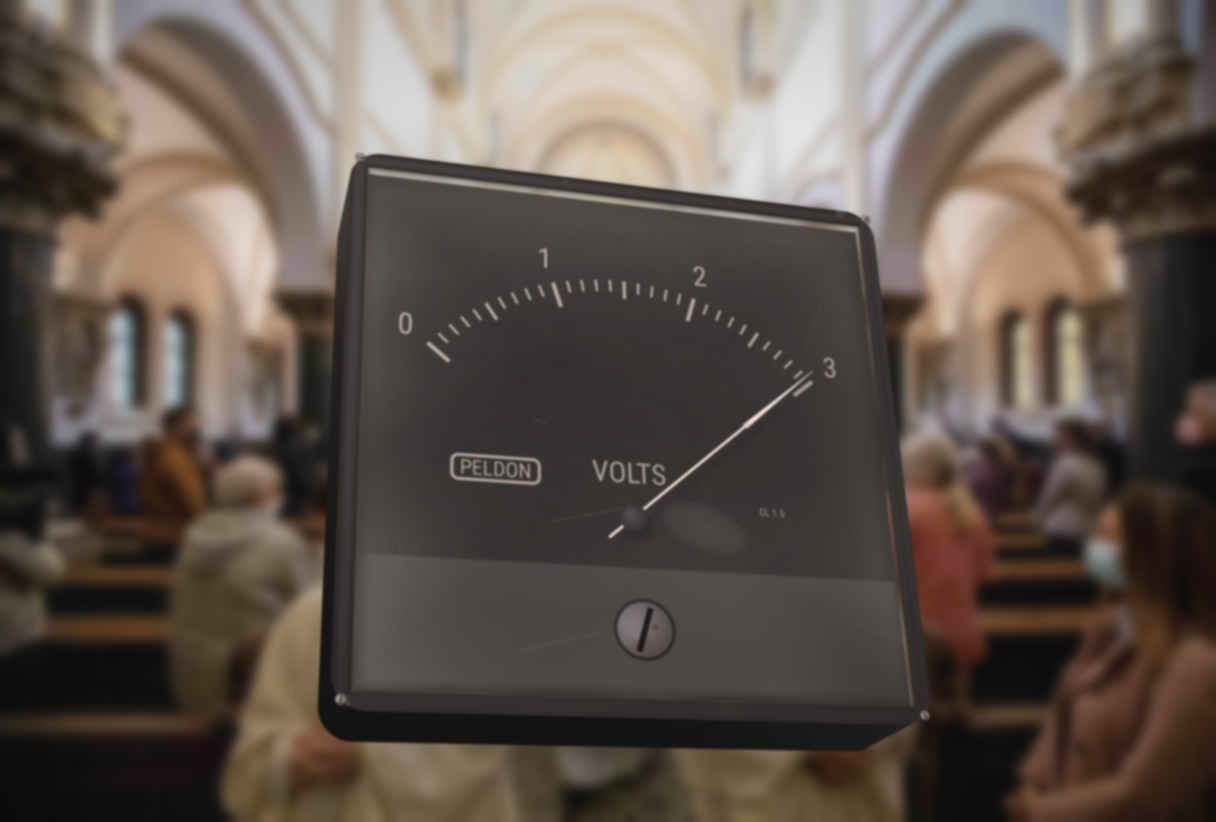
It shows value=2.95 unit=V
